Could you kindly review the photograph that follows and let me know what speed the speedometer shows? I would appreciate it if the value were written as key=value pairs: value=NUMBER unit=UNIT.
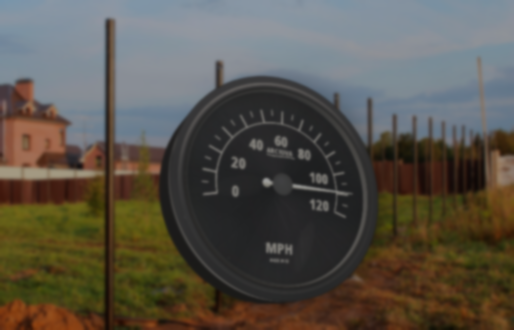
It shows value=110 unit=mph
